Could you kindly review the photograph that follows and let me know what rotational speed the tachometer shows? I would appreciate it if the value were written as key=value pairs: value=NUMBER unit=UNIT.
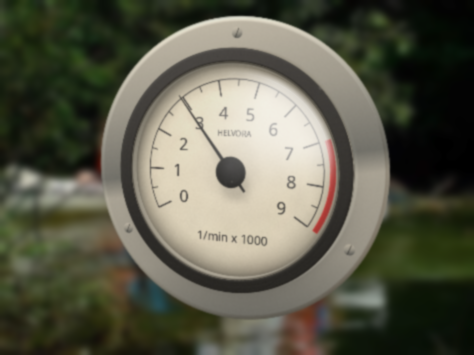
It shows value=3000 unit=rpm
